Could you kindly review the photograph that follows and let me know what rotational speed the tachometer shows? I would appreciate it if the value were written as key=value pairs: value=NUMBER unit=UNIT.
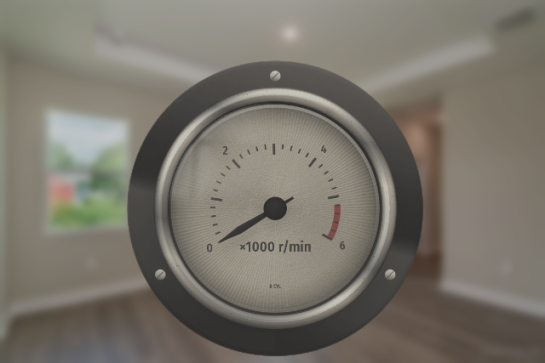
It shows value=0 unit=rpm
